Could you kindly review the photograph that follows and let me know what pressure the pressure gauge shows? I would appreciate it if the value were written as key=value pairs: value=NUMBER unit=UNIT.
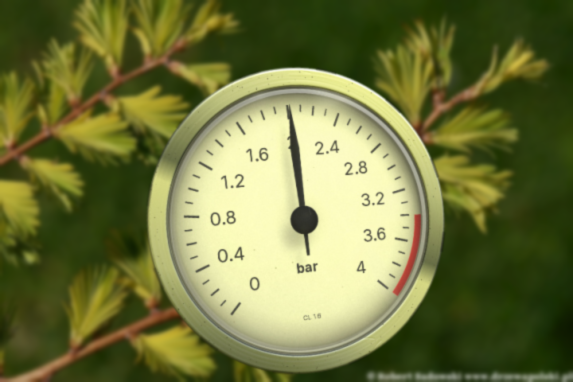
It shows value=2 unit=bar
